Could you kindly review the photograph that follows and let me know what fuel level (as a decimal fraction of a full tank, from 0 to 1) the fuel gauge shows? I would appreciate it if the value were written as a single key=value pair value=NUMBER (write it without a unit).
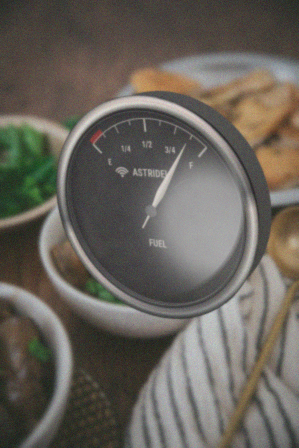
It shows value=0.875
